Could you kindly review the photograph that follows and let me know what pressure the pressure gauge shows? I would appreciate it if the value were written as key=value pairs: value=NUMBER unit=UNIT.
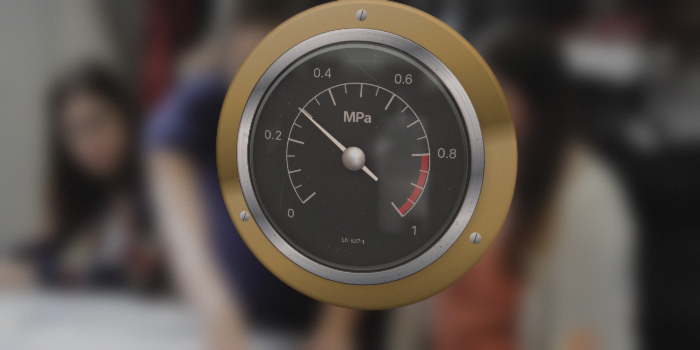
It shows value=0.3 unit=MPa
